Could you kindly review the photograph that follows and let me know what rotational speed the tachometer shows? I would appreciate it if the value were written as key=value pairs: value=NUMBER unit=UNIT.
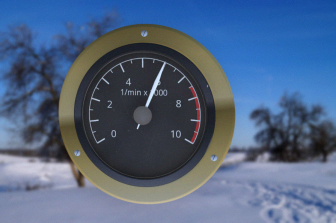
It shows value=6000 unit=rpm
